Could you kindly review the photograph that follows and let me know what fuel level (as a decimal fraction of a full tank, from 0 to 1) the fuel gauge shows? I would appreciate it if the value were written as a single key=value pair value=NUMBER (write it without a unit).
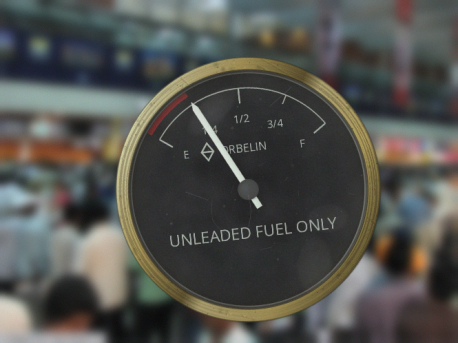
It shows value=0.25
